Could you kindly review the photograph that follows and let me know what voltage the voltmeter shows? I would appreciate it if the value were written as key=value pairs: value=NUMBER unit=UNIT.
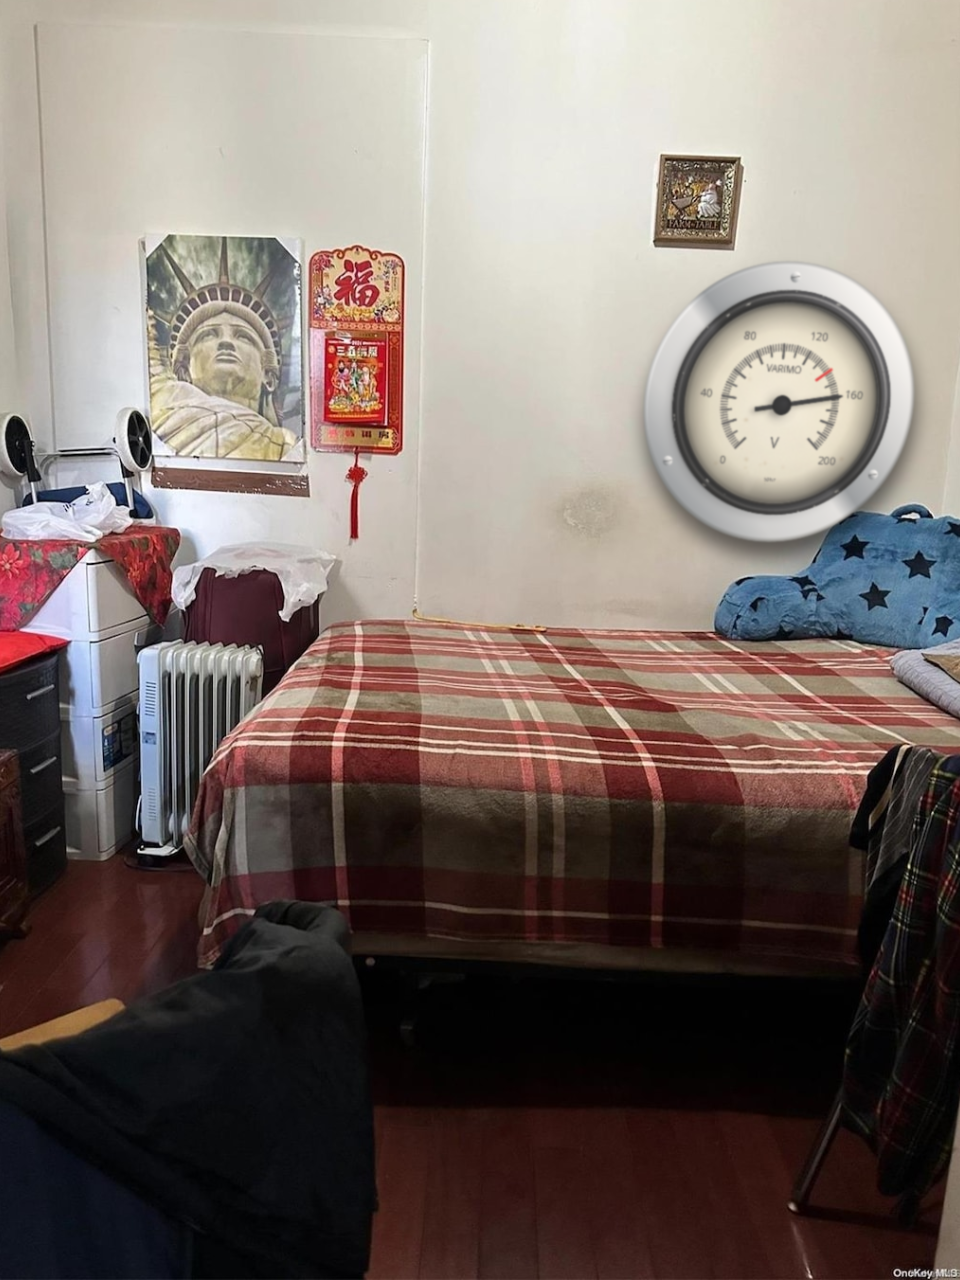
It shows value=160 unit=V
